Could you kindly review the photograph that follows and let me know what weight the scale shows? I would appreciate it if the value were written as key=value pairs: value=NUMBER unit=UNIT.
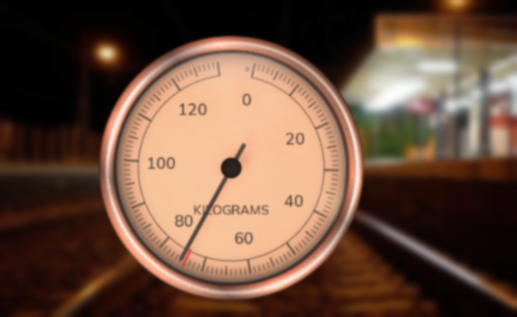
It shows value=75 unit=kg
